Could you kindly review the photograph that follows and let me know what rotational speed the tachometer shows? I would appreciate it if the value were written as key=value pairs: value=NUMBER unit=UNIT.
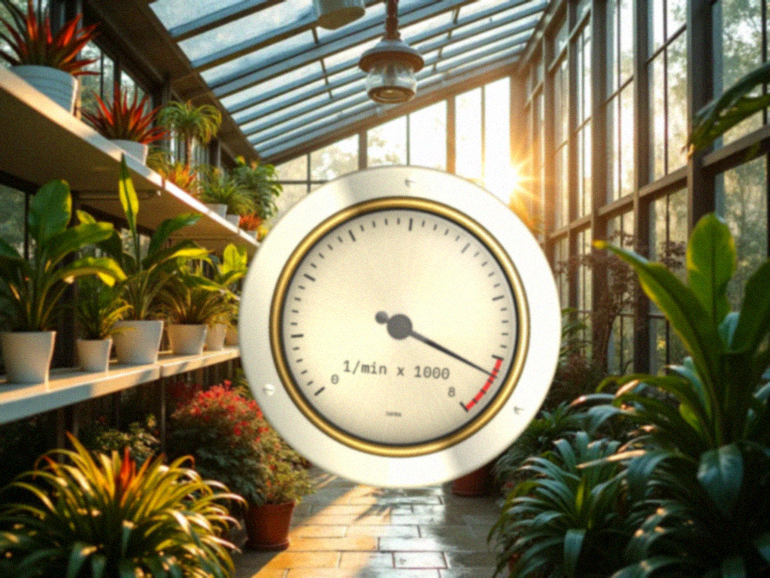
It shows value=7300 unit=rpm
